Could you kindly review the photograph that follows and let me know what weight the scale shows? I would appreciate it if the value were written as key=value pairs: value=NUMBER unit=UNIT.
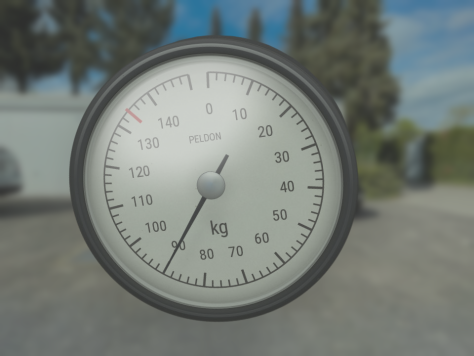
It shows value=90 unit=kg
